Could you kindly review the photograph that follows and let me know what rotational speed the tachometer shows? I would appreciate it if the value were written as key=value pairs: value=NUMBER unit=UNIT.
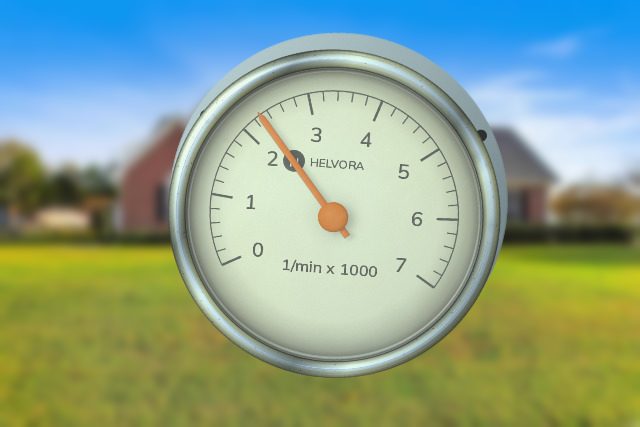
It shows value=2300 unit=rpm
